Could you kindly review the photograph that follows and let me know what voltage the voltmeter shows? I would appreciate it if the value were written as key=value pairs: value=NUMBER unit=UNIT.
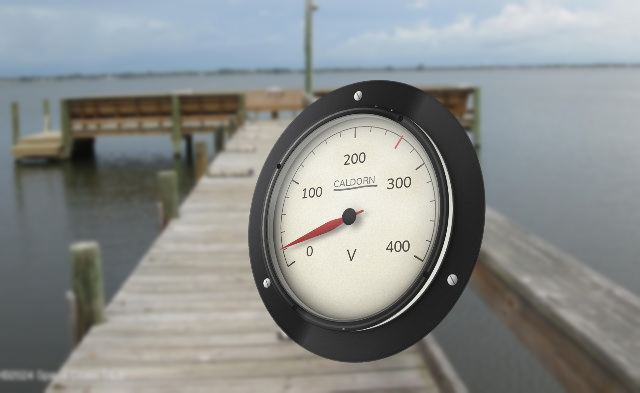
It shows value=20 unit=V
